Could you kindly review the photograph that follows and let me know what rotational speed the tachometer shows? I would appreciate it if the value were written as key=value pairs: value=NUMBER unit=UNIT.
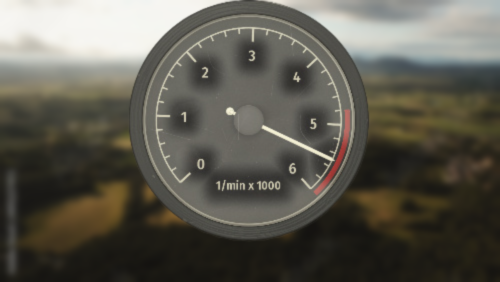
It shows value=5500 unit=rpm
